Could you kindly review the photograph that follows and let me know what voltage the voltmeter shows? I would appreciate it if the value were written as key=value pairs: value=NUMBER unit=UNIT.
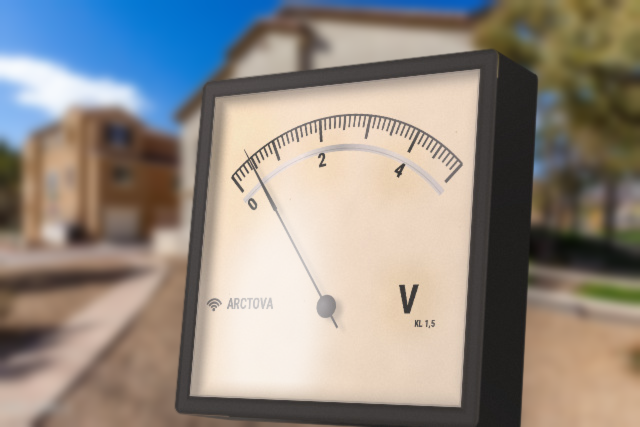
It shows value=0.5 unit=V
